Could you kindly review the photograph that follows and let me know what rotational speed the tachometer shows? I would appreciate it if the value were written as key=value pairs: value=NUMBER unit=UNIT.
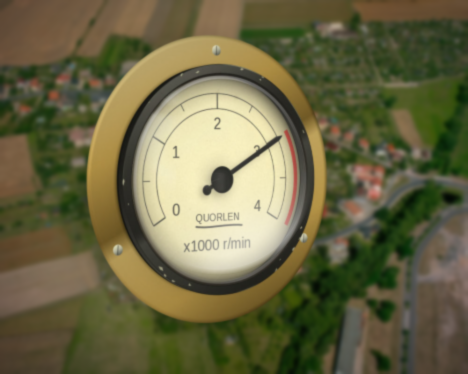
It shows value=3000 unit=rpm
